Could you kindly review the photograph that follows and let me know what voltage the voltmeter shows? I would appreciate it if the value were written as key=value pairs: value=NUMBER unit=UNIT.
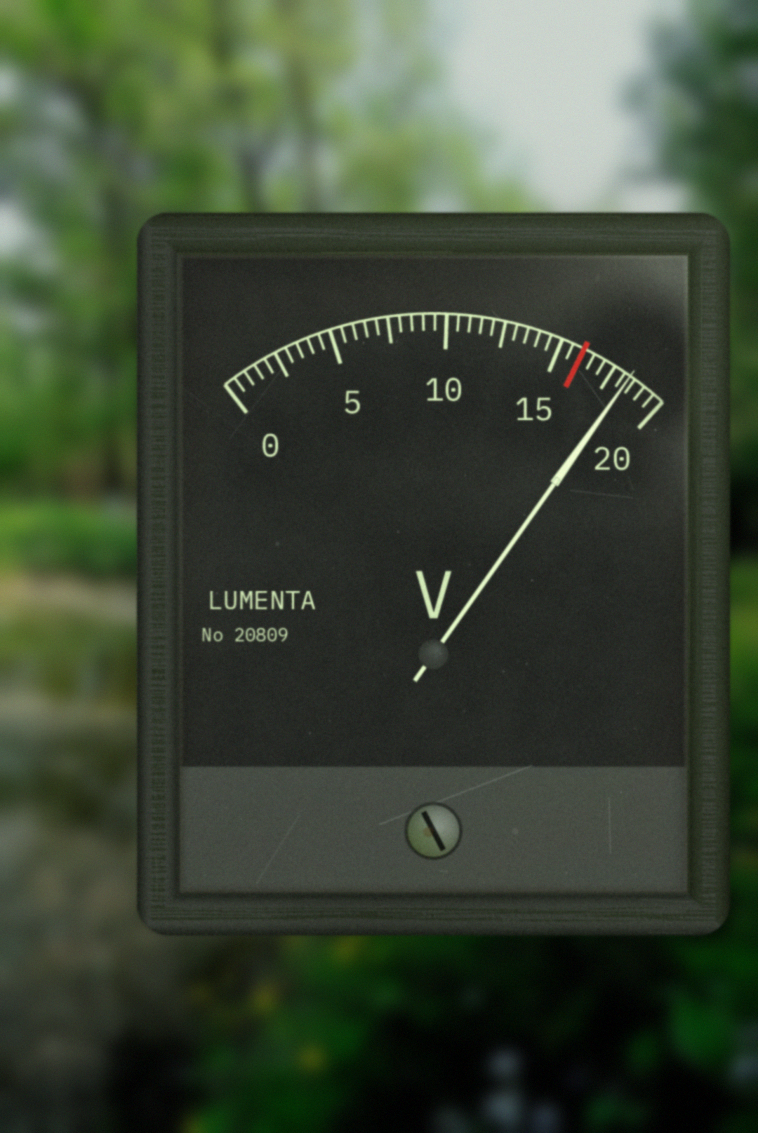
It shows value=18.25 unit=V
